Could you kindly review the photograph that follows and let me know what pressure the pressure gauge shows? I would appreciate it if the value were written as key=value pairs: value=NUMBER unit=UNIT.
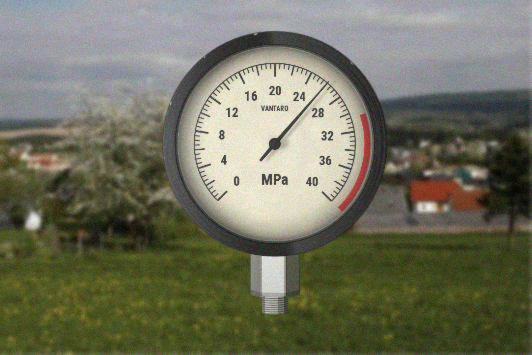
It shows value=26 unit=MPa
